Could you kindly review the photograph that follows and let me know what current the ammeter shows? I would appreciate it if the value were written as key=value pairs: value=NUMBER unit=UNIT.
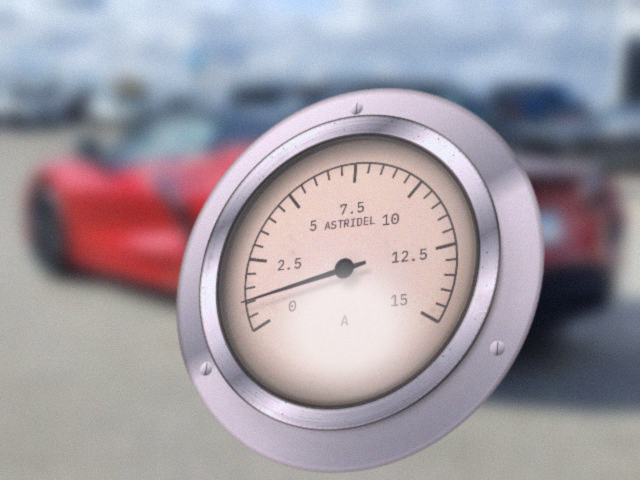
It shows value=1 unit=A
